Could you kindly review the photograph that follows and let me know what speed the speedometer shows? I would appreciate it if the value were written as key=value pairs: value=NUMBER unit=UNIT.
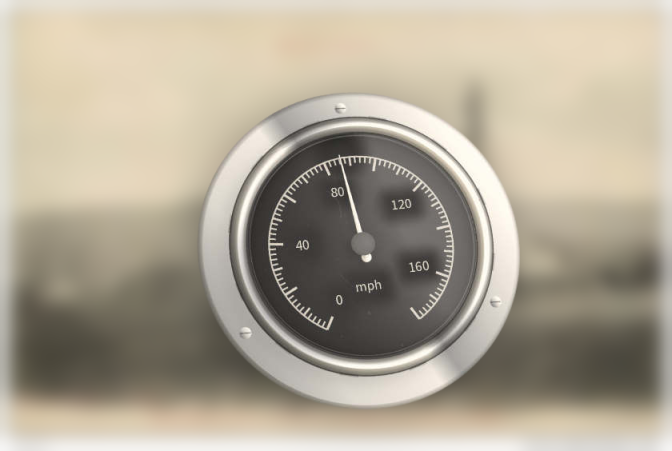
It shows value=86 unit=mph
